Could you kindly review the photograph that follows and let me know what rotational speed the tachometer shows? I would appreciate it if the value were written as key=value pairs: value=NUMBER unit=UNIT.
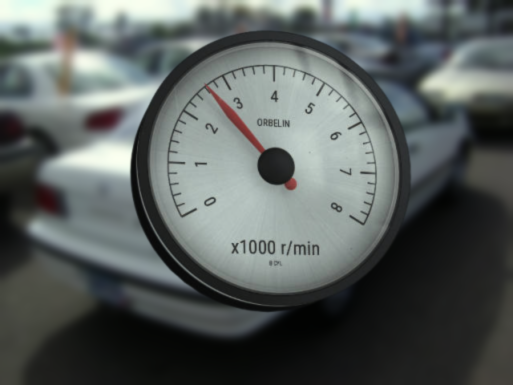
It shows value=2600 unit=rpm
